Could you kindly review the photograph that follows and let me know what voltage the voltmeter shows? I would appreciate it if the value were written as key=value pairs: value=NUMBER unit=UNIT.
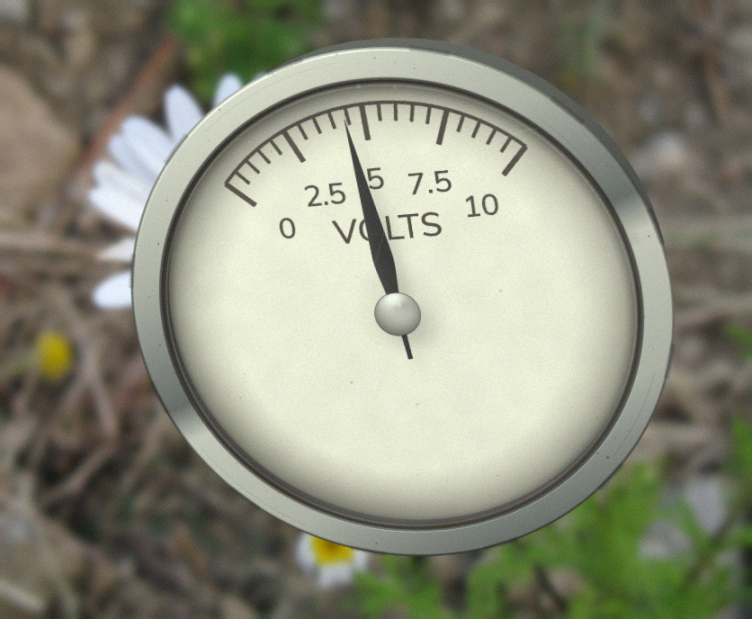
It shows value=4.5 unit=V
